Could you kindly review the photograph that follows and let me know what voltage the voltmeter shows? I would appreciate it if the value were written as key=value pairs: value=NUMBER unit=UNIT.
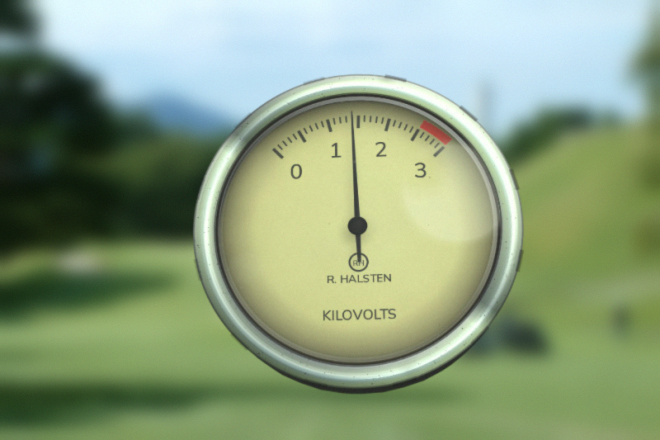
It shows value=1.4 unit=kV
